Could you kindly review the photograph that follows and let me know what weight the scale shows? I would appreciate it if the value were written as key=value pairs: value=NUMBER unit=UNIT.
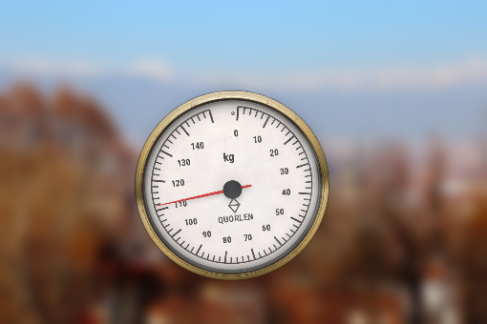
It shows value=112 unit=kg
